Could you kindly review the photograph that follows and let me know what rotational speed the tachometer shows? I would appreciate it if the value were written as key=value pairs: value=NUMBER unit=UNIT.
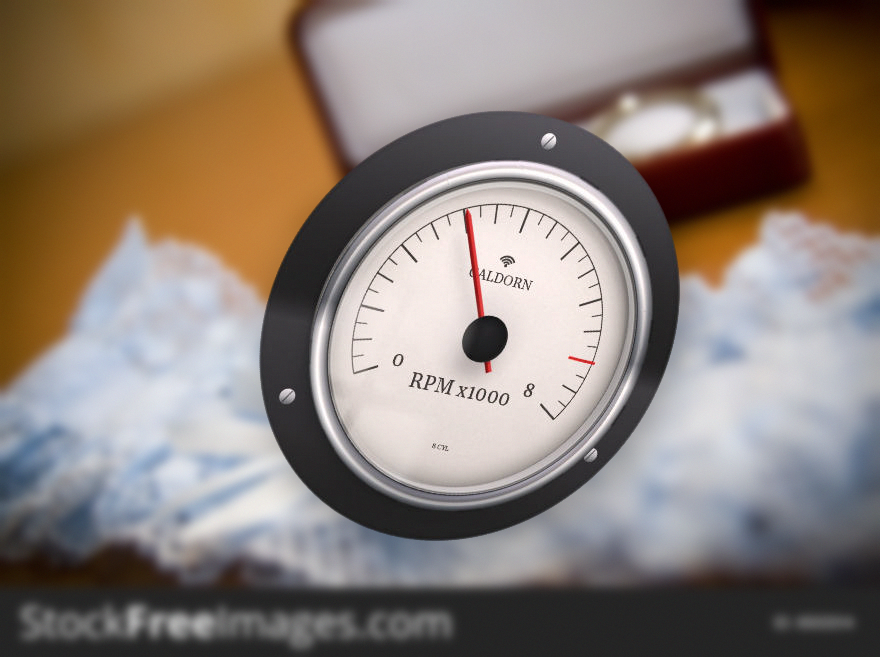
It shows value=3000 unit=rpm
